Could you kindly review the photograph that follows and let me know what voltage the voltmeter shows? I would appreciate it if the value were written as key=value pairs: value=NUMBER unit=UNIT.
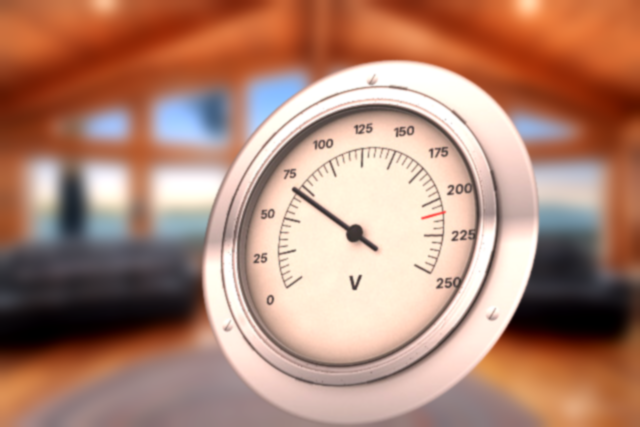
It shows value=70 unit=V
